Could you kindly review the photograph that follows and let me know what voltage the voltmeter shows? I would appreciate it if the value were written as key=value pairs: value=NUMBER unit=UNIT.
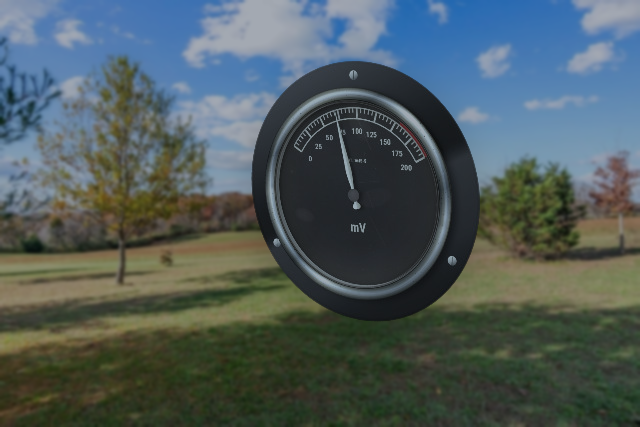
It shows value=75 unit=mV
